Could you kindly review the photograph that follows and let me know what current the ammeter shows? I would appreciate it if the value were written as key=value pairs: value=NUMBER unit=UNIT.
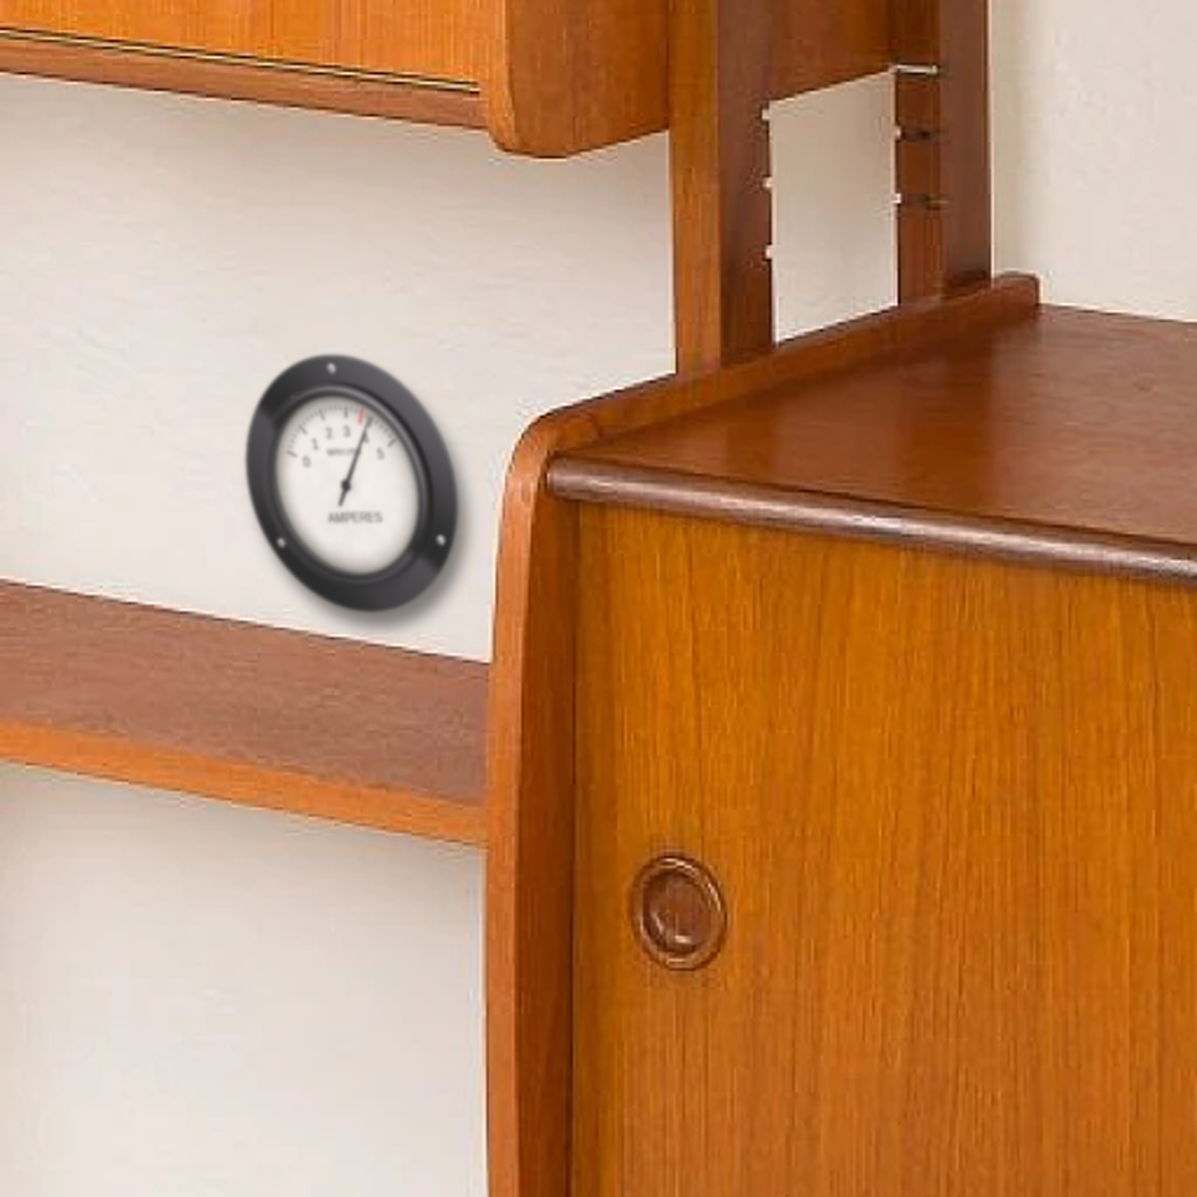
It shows value=4 unit=A
